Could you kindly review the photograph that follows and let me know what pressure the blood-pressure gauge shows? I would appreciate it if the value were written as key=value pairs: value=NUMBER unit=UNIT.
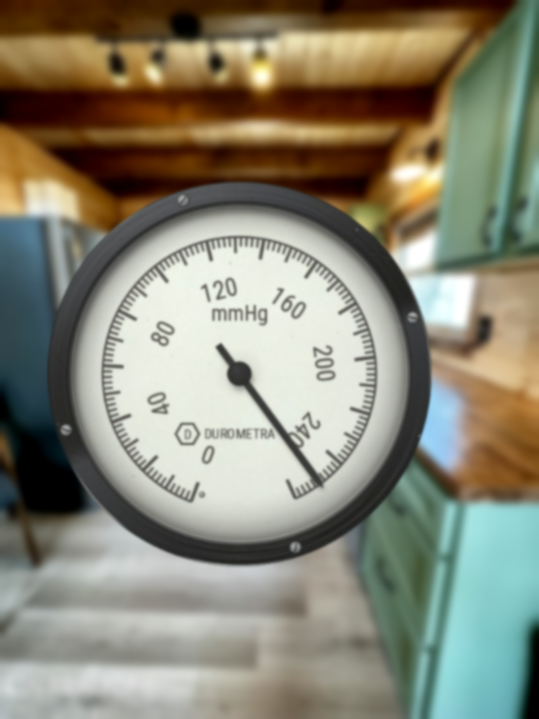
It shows value=250 unit=mmHg
